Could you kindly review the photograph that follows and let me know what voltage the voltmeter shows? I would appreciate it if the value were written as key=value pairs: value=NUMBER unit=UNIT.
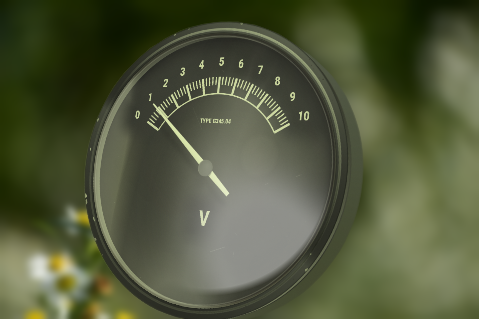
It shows value=1 unit=V
